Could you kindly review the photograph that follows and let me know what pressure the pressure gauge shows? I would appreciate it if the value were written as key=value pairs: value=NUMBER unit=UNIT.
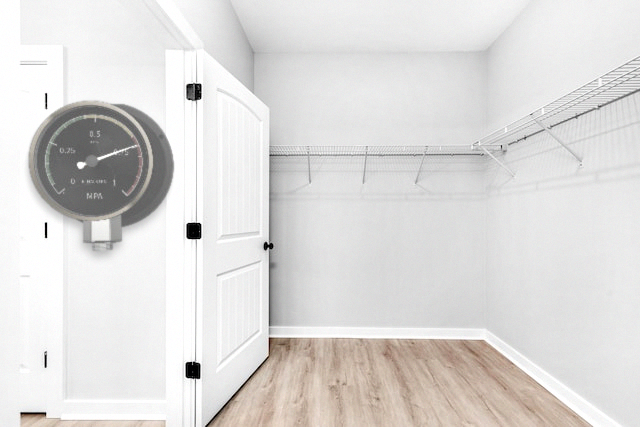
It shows value=0.75 unit=MPa
